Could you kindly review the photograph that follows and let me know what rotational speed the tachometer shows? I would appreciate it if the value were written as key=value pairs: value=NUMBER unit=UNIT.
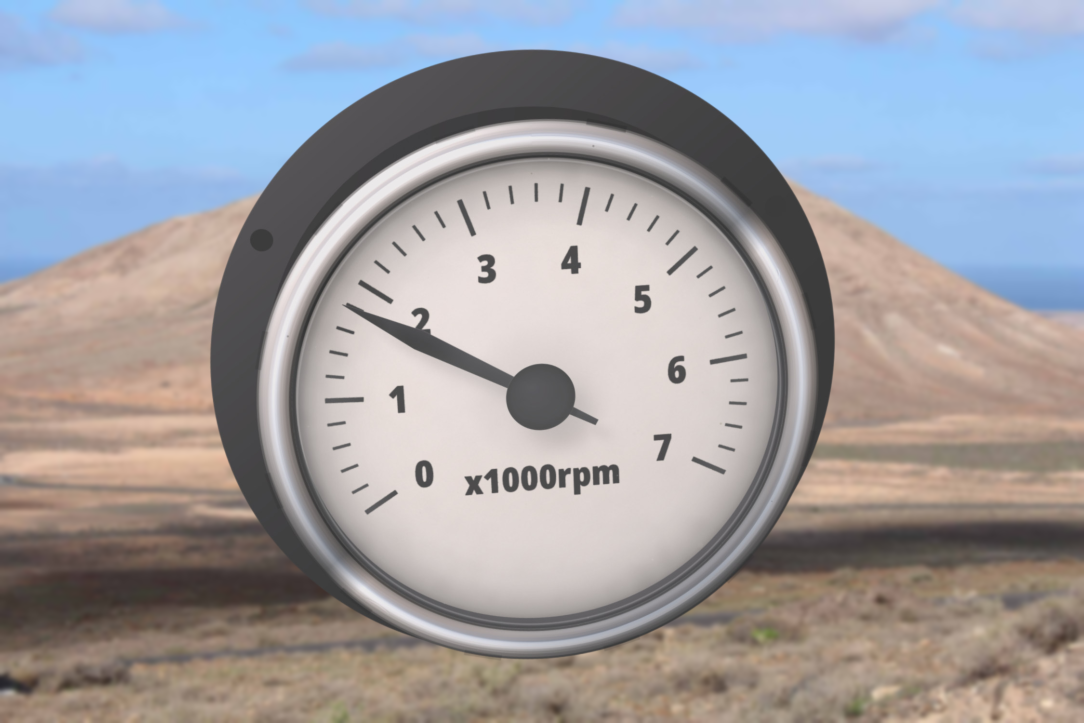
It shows value=1800 unit=rpm
